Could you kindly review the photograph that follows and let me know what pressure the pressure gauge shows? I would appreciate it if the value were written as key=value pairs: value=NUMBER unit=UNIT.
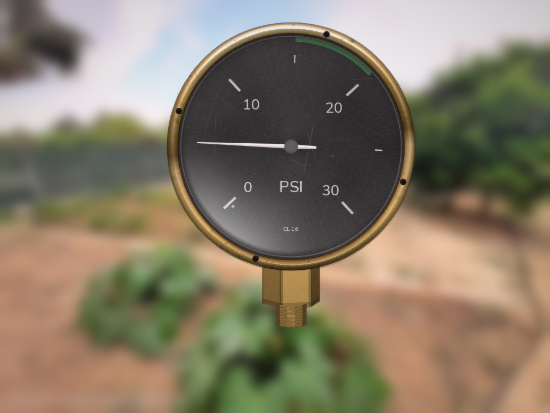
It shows value=5 unit=psi
